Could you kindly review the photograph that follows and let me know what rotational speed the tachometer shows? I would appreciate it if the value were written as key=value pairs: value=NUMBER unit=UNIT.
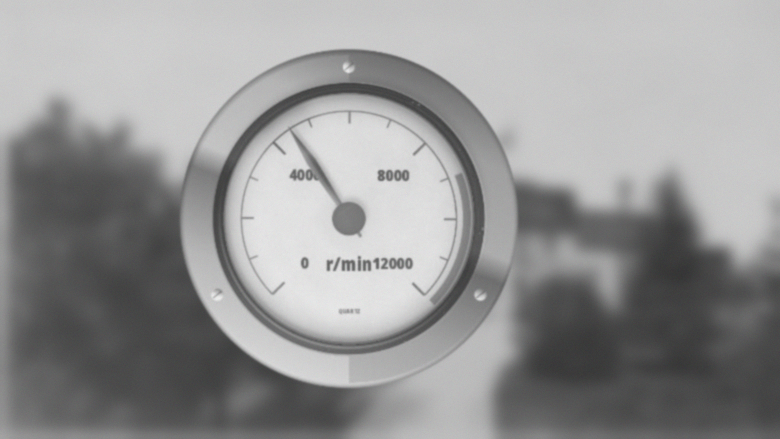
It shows value=4500 unit=rpm
